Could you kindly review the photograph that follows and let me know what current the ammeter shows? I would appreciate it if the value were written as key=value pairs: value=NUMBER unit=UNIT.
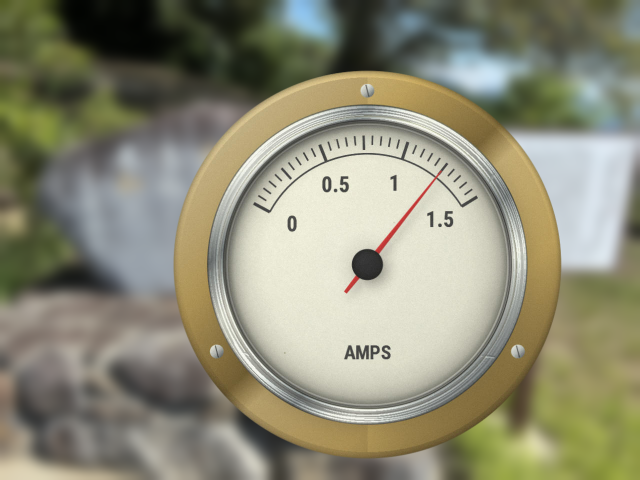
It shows value=1.25 unit=A
